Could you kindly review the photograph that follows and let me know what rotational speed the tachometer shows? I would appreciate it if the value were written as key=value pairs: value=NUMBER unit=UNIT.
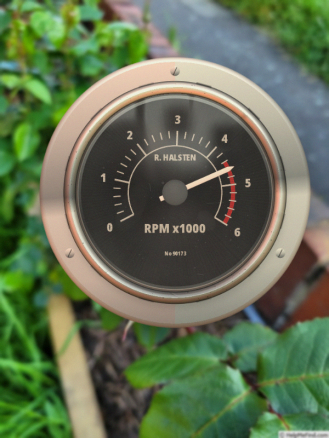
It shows value=4600 unit=rpm
